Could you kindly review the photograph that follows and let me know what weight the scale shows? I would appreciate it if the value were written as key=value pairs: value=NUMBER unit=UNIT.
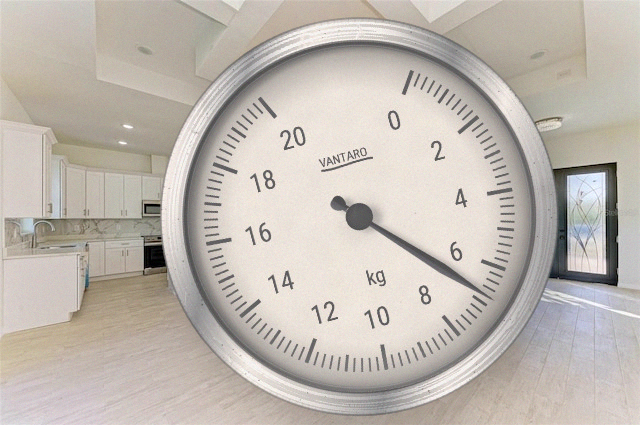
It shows value=6.8 unit=kg
